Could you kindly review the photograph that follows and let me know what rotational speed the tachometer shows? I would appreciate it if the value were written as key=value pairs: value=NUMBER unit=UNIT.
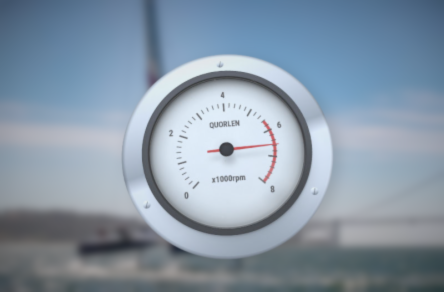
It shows value=6600 unit=rpm
